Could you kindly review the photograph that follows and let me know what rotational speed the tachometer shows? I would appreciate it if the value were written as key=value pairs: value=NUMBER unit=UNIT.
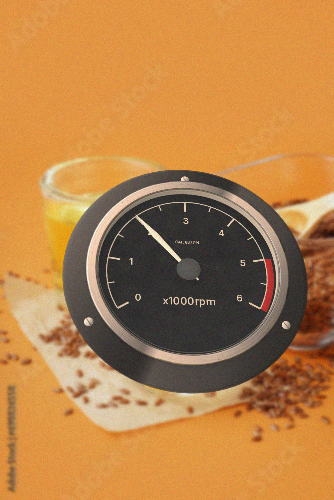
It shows value=2000 unit=rpm
